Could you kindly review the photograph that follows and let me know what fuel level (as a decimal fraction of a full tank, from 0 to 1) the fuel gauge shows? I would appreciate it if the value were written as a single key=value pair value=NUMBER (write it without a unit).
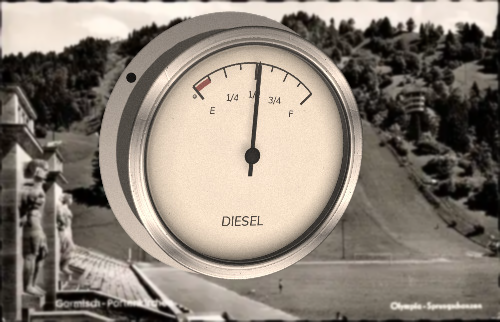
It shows value=0.5
